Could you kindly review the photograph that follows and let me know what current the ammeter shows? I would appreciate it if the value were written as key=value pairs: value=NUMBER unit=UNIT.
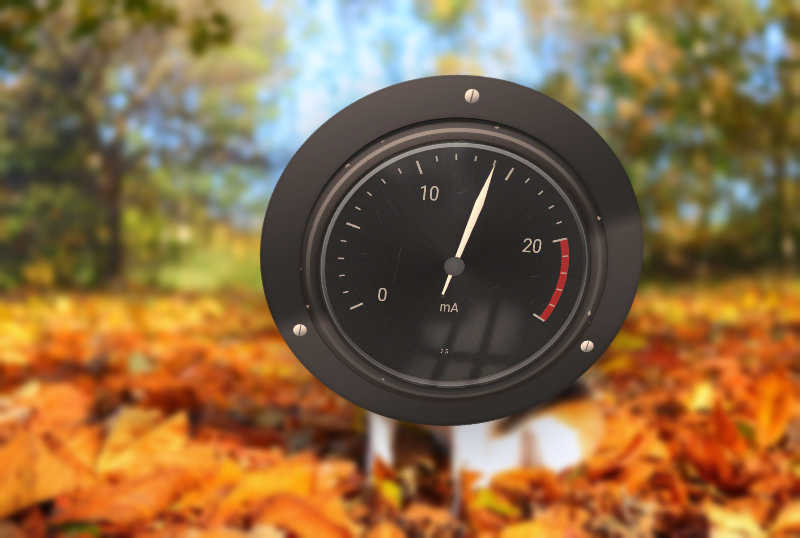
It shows value=14 unit=mA
